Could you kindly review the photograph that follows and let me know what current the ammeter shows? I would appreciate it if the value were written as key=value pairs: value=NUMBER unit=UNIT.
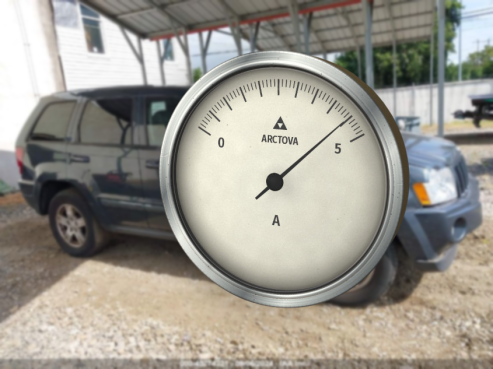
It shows value=4.5 unit=A
